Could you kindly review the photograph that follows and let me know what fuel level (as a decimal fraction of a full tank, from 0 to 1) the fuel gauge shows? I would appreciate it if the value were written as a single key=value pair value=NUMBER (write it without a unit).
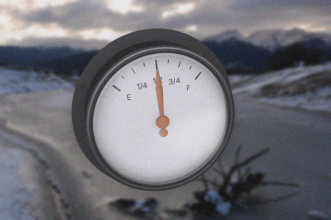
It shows value=0.5
